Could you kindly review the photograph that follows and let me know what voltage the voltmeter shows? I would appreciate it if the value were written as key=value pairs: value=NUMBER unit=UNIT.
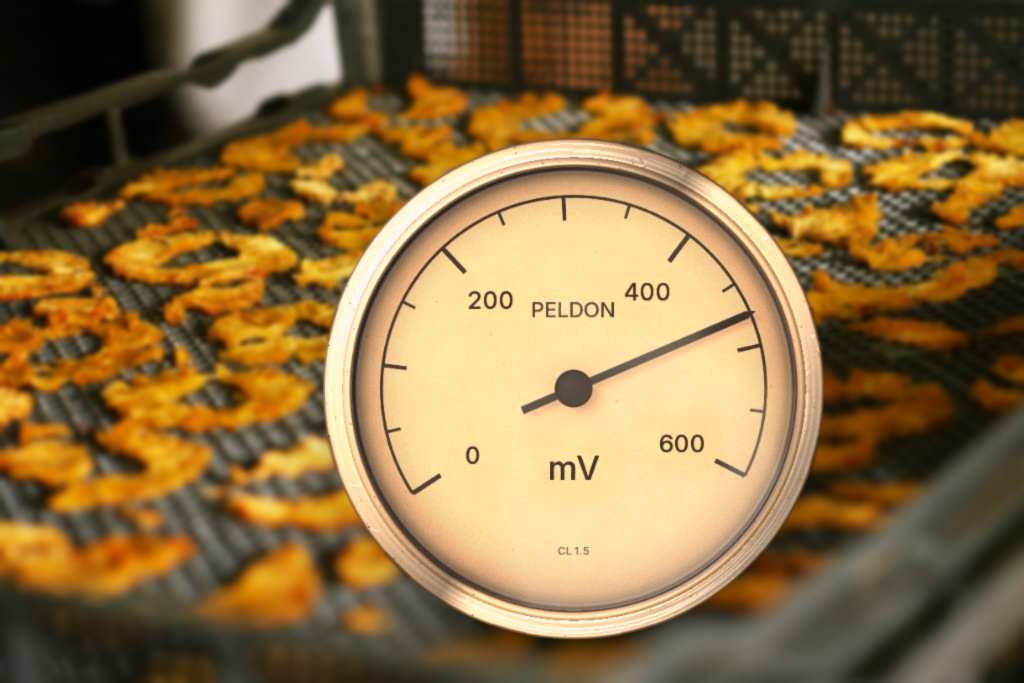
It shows value=475 unit=mV
